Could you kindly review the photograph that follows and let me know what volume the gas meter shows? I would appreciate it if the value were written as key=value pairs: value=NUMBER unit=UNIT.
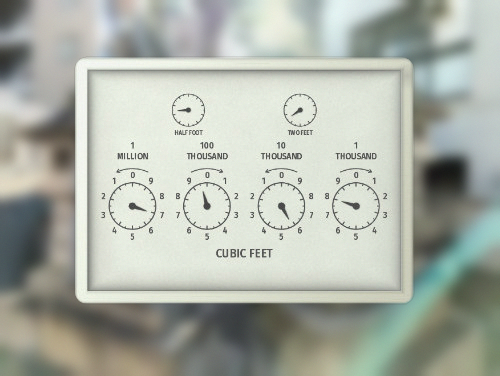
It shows value=695800 unit=ft³
